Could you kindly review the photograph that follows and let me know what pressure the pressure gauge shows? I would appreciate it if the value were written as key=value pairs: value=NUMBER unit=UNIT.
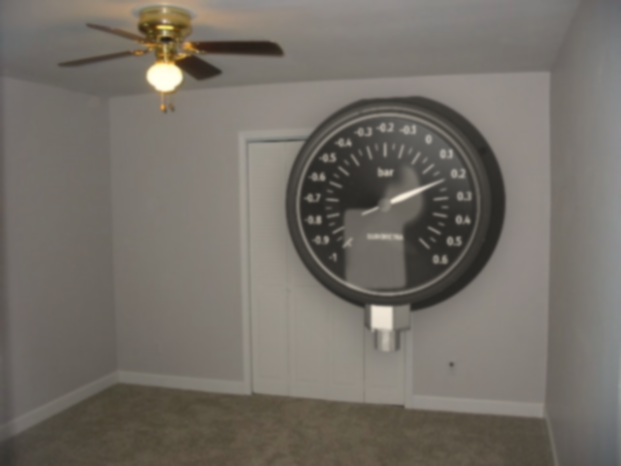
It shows value=0.2 unit=bar
